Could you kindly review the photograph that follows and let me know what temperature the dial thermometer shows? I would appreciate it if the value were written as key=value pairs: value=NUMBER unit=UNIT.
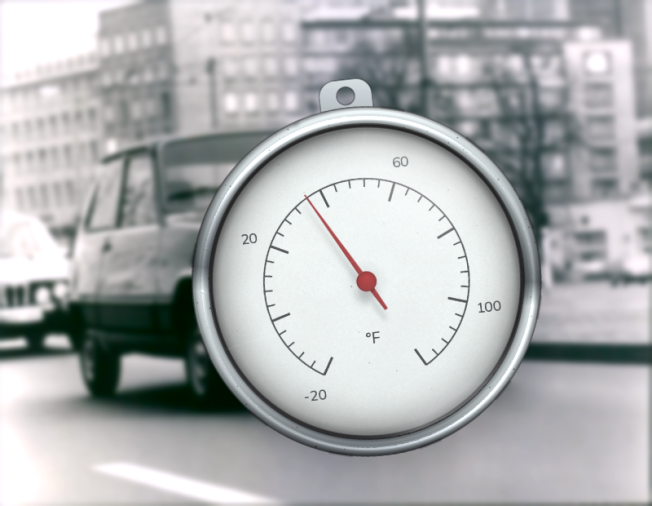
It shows value=36 unit=°F
